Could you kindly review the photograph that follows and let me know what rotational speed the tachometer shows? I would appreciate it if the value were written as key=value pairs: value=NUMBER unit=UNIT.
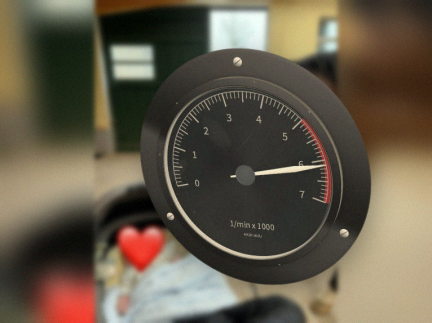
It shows value=6100 unit=rpm
